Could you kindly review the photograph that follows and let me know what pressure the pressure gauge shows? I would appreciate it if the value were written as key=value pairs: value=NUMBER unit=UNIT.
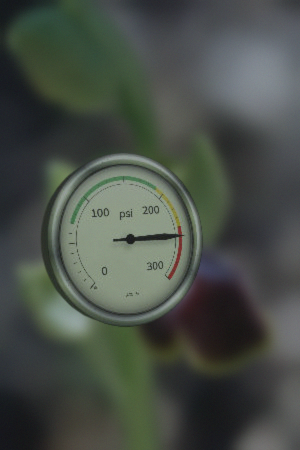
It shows value=250 unit=psi
